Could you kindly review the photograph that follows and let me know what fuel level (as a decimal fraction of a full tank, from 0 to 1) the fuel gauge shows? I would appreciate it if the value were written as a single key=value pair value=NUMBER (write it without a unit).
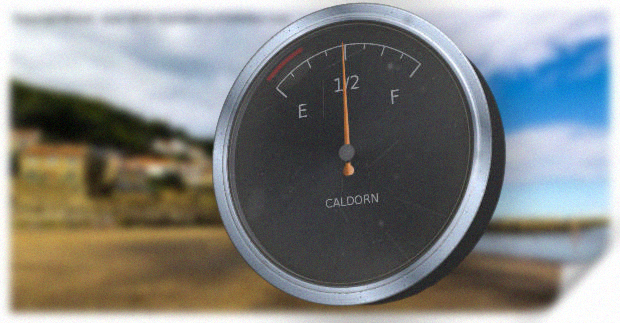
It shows value=0.5
